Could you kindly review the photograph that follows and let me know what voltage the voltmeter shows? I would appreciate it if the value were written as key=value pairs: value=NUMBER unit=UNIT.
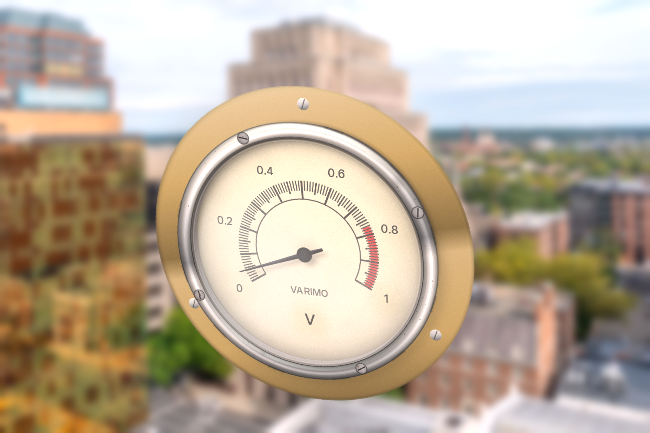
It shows value=0.05 unit=V
